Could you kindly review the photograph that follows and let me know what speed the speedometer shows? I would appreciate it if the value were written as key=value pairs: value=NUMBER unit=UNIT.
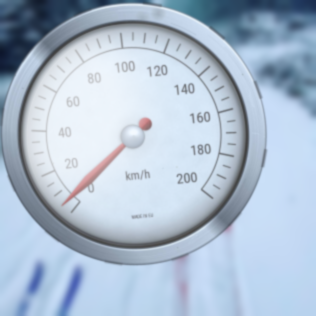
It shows value=5 unit=km/h
